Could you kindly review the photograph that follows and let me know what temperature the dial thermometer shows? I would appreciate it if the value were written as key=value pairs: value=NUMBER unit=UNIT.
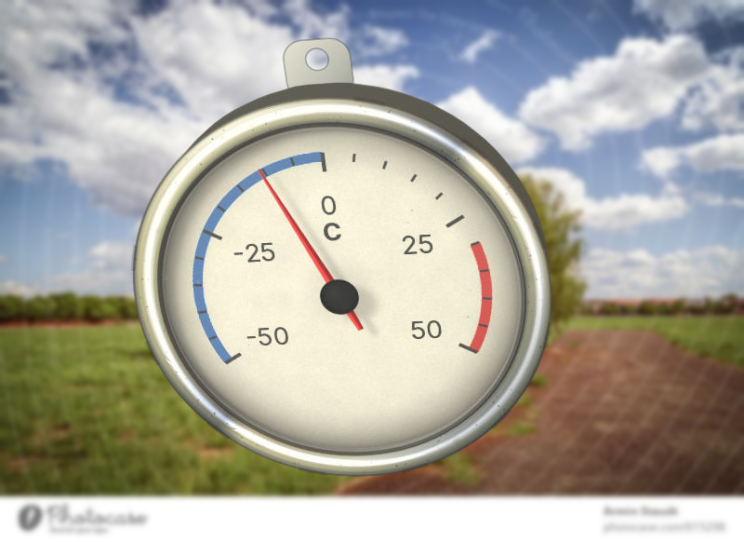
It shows value=-10 unit=°C
